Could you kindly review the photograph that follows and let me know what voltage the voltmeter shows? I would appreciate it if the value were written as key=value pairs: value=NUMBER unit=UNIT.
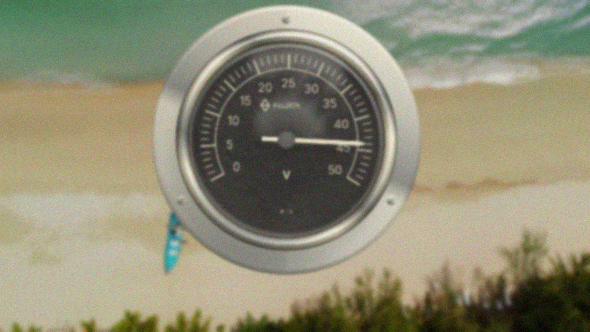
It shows value=44 unit=V
